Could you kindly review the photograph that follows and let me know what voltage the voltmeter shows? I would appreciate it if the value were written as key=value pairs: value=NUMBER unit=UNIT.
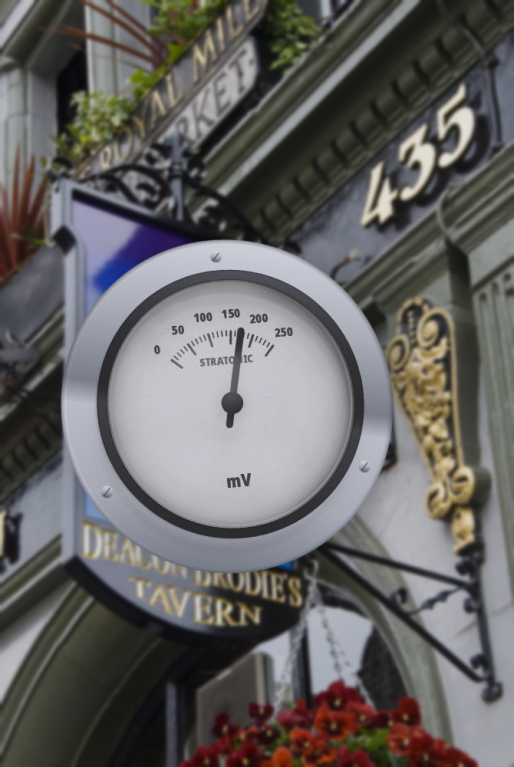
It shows value=170 unit=mV
